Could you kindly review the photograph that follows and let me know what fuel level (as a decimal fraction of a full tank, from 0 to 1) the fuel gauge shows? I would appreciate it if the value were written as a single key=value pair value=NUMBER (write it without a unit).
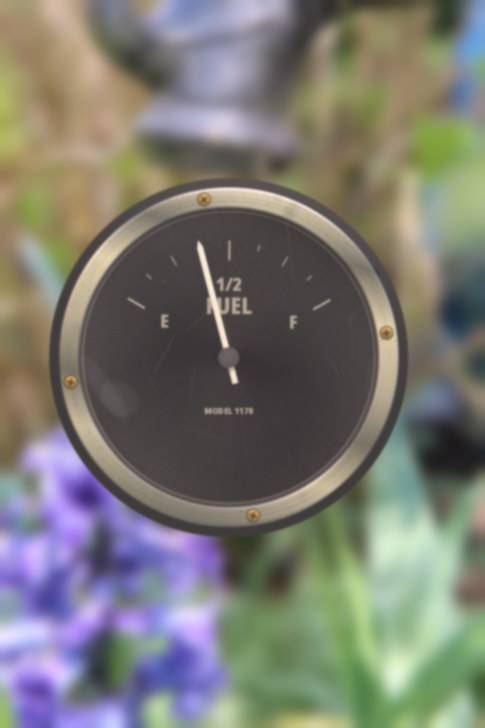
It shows value=0.375
